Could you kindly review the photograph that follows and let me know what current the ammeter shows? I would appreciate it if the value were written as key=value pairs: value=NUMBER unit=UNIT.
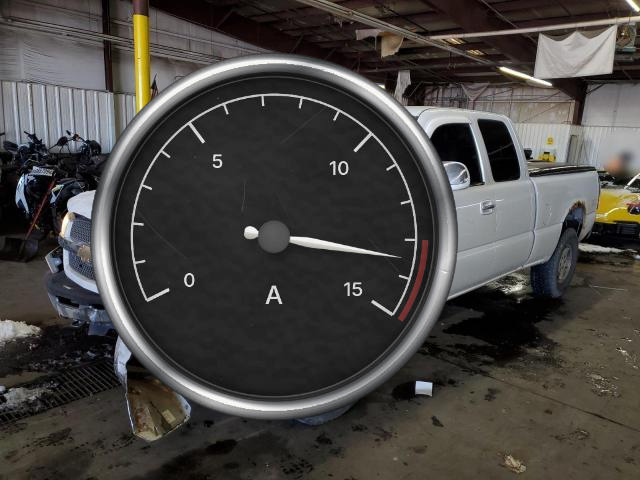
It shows value=13.5 unit=A
